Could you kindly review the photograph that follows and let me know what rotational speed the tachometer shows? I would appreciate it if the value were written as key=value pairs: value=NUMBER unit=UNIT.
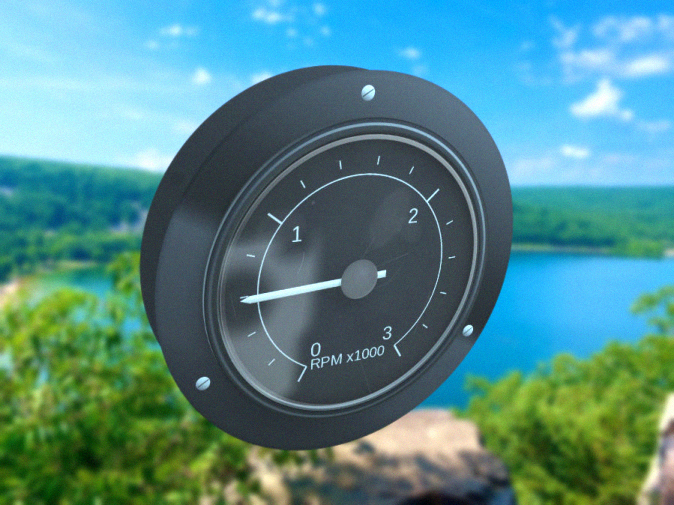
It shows value=600 unit=rpm
